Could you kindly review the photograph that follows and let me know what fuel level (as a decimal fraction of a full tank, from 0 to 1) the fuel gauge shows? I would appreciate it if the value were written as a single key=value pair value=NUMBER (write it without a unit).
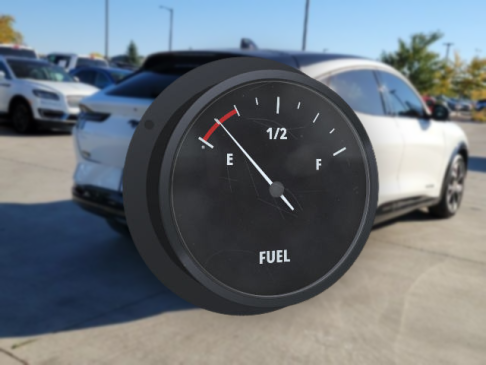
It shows value=0.125
